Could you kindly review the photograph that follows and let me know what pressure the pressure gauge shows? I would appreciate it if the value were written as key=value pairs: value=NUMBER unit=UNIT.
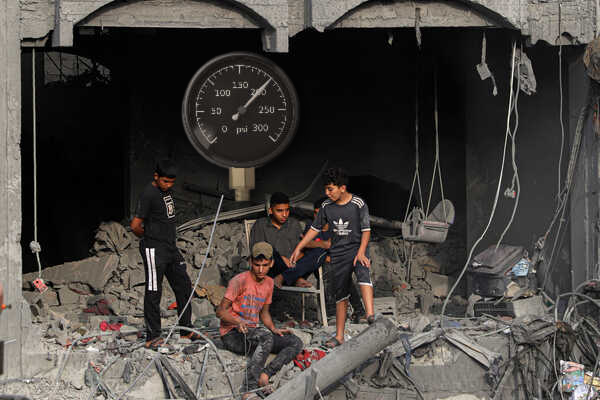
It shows value=200 unit=psi
